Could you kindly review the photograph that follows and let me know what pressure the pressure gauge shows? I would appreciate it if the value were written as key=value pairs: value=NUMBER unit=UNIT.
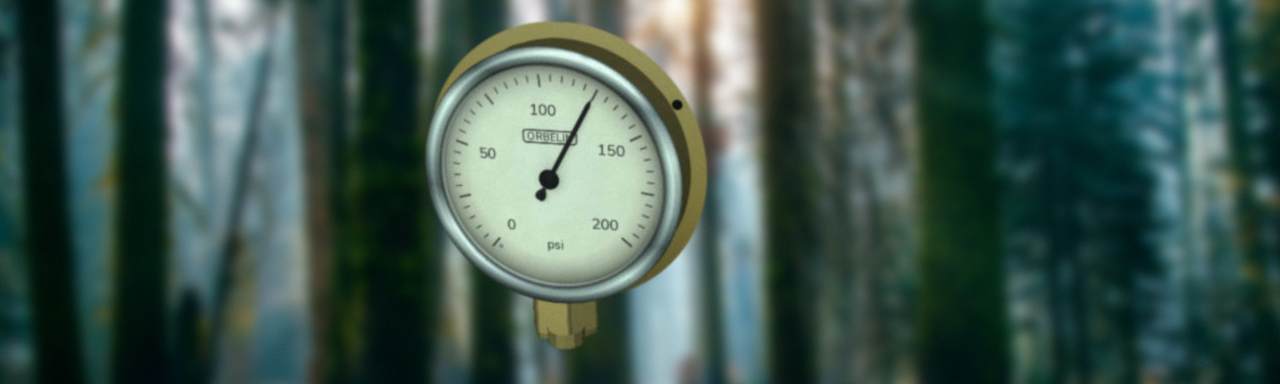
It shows value=125 unit=psi
